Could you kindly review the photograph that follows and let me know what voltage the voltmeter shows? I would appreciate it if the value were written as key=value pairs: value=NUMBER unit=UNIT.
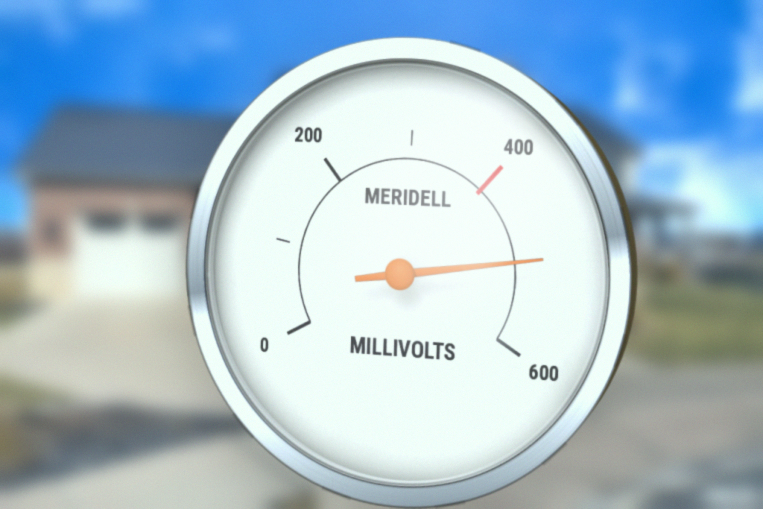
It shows value=500 unit=mV
